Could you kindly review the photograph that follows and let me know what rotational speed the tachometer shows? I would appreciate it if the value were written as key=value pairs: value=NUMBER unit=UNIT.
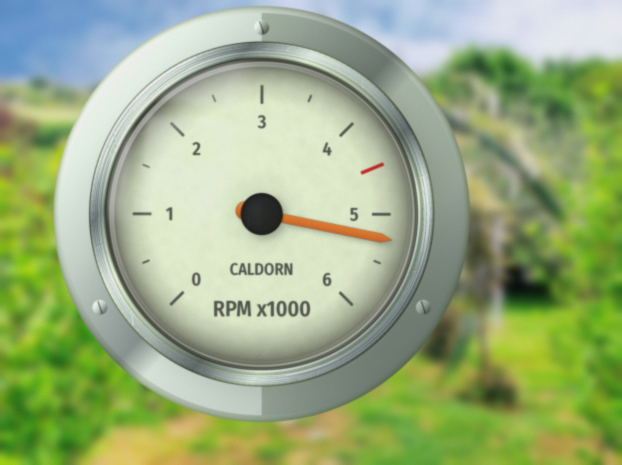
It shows value=5250 unit=rpm
